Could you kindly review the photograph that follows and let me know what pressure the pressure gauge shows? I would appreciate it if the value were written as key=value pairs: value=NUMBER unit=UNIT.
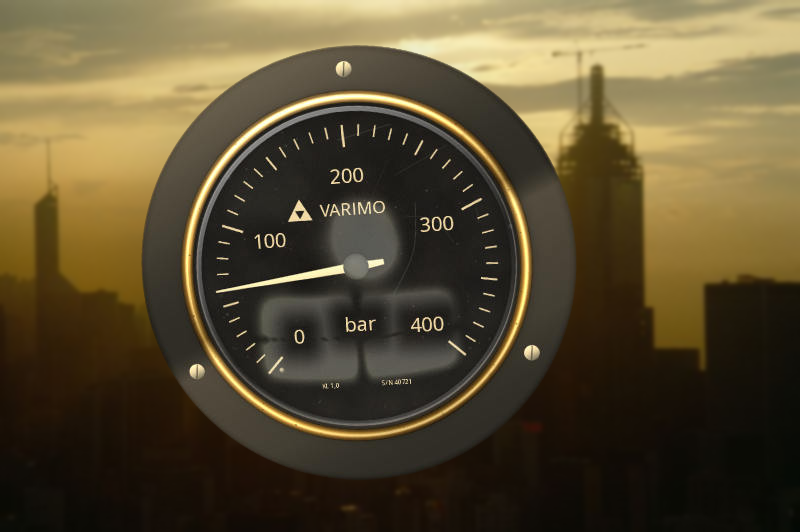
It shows value=60 unit=bar
